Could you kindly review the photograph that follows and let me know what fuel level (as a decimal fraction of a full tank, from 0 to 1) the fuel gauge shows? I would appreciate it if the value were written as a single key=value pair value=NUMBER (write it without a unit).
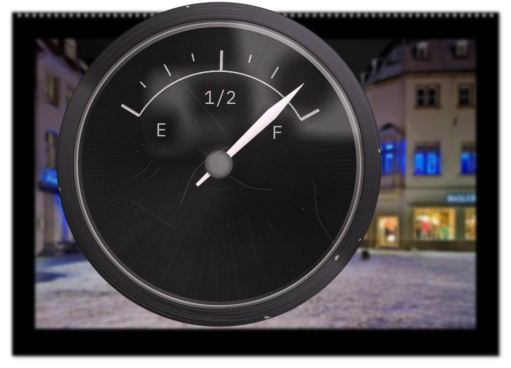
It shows value=0.875
